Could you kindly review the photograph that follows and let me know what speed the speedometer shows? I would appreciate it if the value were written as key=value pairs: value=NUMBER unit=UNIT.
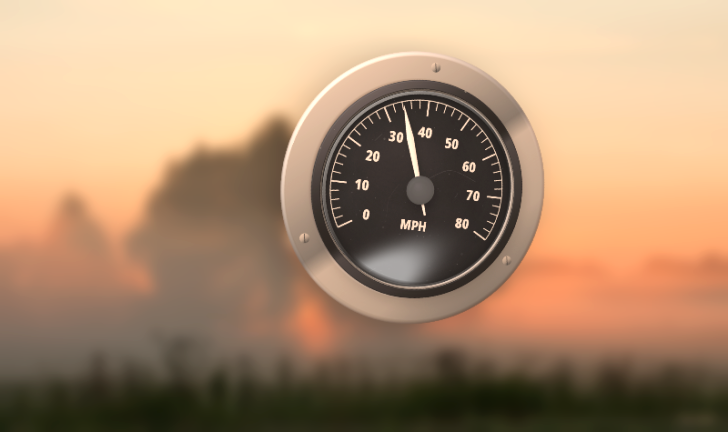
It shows value=34 unit=mph
